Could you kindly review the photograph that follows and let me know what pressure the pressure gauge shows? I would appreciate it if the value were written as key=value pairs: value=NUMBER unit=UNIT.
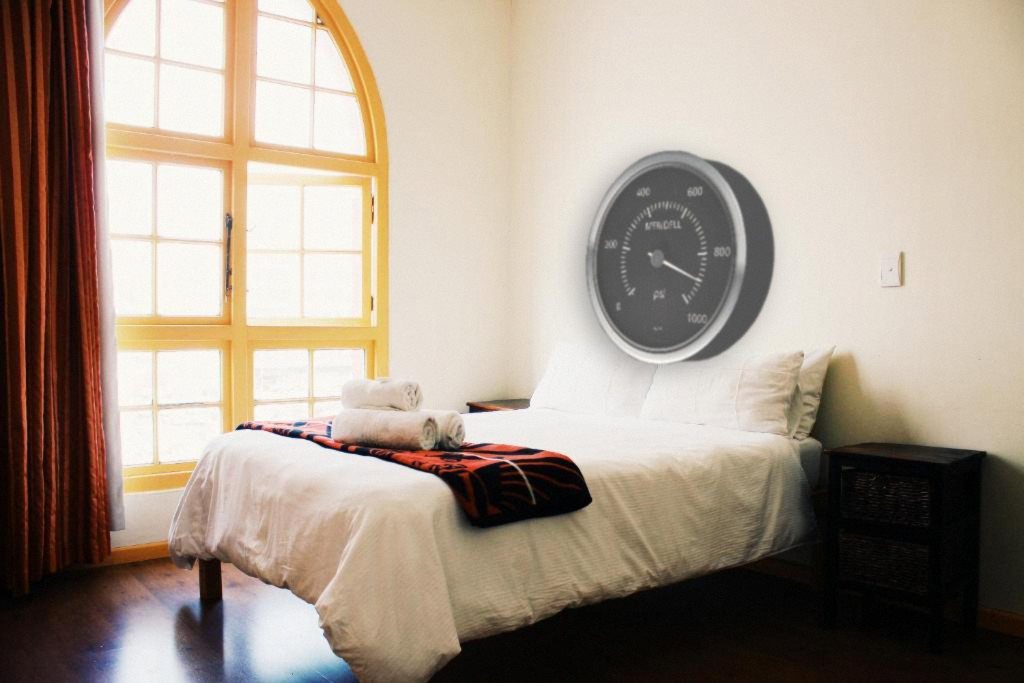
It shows value=900 unit=psi
